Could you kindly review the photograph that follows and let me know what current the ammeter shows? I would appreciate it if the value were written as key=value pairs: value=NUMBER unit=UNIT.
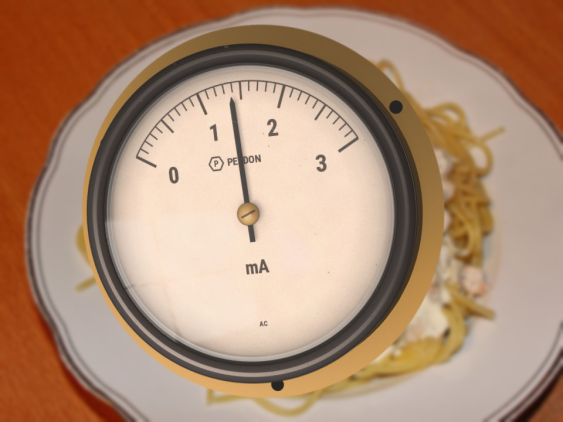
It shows value=1.4 unit=mA
